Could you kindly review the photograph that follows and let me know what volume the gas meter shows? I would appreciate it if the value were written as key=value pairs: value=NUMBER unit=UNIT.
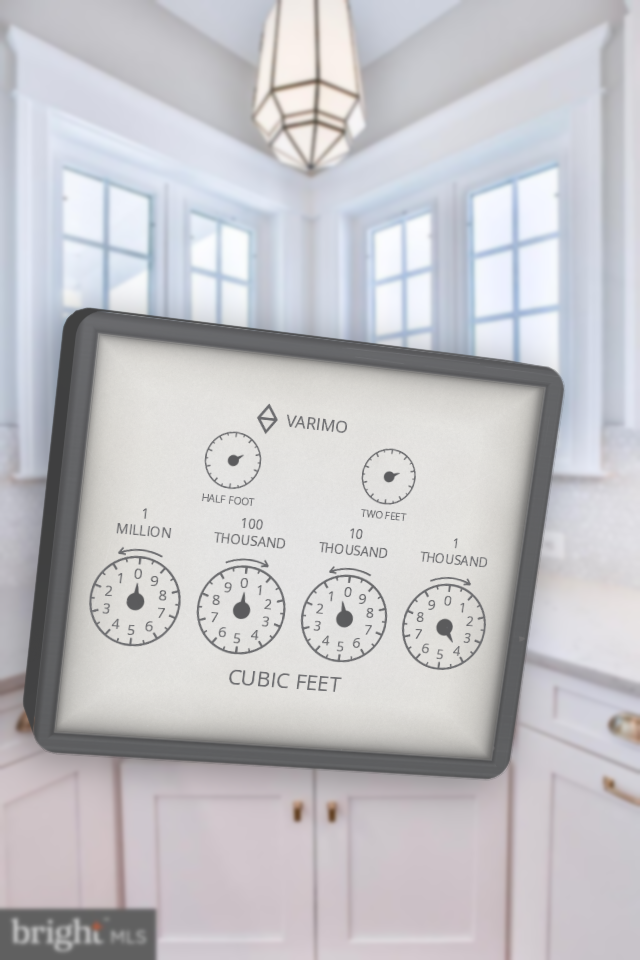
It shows value=400 unit=ft³
